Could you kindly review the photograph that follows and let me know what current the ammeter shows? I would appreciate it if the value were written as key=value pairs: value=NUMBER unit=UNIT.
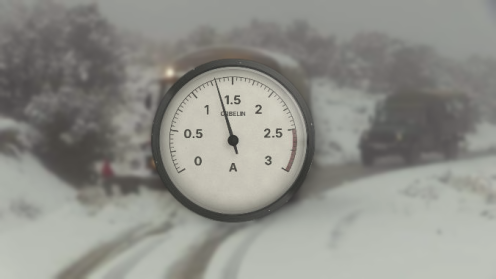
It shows value=1.3 unit=A
